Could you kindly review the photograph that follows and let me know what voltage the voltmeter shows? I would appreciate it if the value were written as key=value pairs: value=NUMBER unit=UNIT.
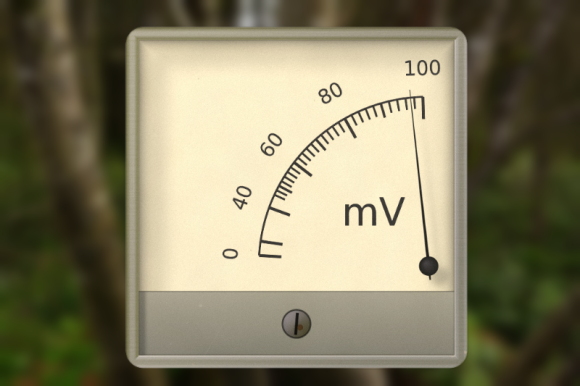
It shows value=97 unit=mV
